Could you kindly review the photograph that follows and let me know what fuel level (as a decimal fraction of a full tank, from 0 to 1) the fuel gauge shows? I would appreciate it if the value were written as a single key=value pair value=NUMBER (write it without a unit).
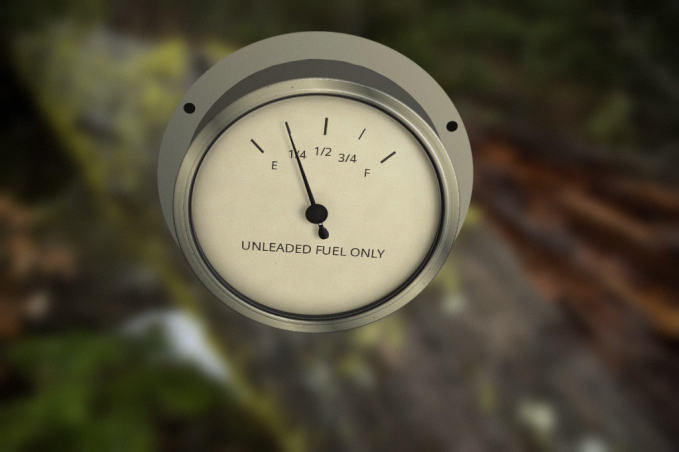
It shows value=0.25
